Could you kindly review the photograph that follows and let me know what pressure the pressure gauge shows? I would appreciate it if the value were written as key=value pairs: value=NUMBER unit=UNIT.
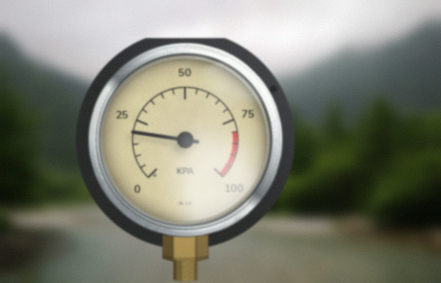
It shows value=20 unit=kPa
